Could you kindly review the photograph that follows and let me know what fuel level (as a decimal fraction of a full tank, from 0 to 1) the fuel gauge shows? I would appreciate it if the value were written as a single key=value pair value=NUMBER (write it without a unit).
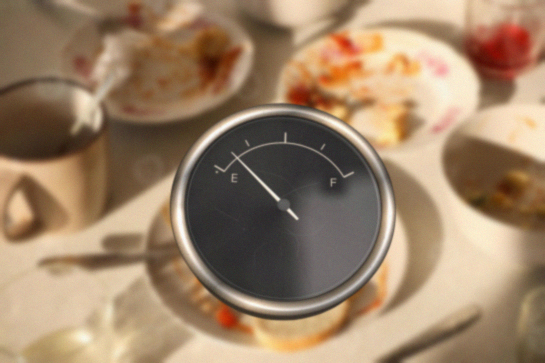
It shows value=0.125
